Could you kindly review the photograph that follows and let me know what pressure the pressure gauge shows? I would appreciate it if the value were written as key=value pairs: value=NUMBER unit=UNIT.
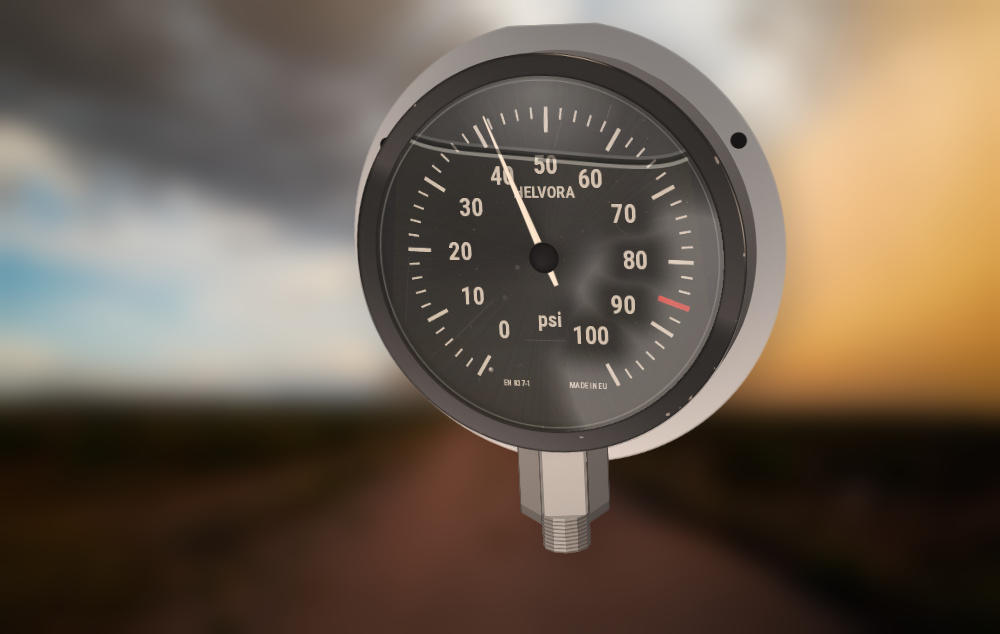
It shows value=42 unit=psi
